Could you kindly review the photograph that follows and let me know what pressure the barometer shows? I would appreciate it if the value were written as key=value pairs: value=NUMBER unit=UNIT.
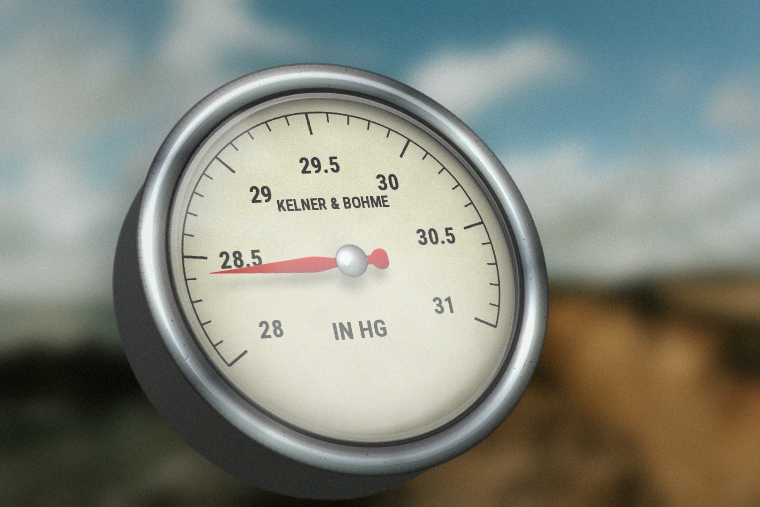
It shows value=28.4 unit=inHg
